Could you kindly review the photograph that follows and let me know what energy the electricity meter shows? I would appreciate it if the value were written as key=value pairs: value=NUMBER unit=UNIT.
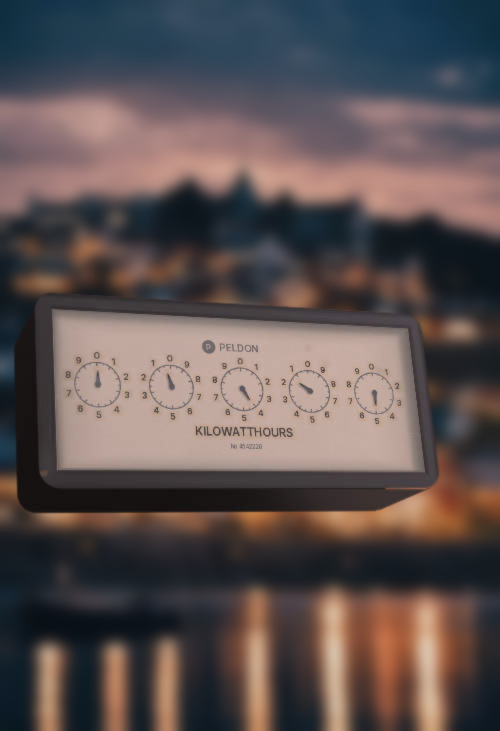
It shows value=415 unit=kWh
